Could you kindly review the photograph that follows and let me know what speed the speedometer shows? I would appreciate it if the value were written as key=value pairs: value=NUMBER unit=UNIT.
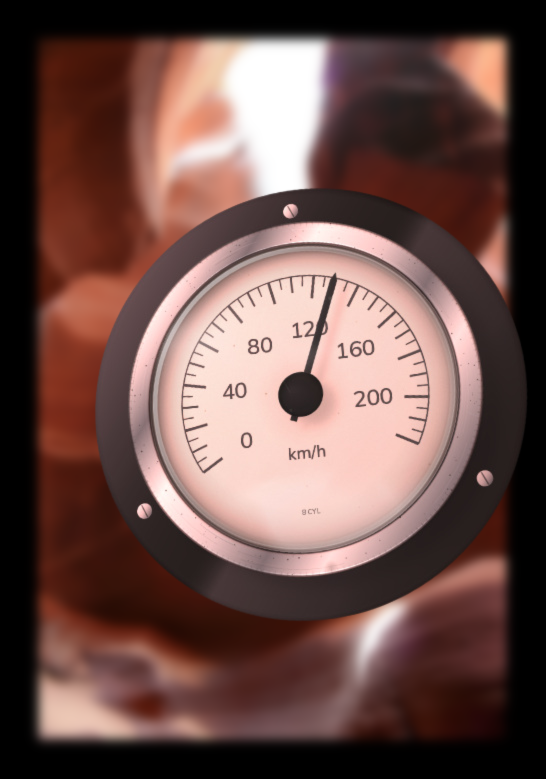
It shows value=130 unit=km/h
